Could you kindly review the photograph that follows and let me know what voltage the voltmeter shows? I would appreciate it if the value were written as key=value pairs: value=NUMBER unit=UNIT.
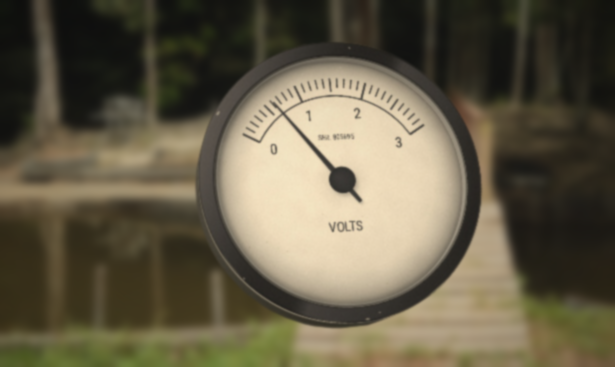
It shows value=0.6 unit=V
